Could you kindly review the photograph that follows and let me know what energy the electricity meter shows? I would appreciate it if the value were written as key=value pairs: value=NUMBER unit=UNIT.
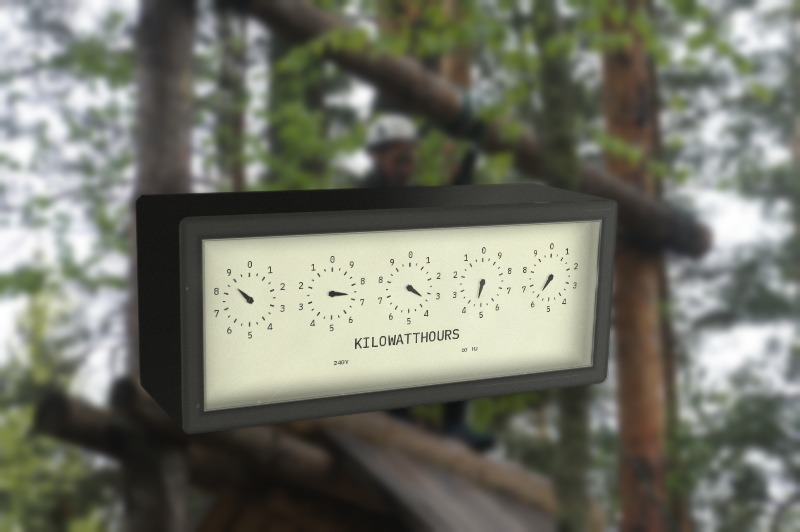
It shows value=87346 unit=kWh
